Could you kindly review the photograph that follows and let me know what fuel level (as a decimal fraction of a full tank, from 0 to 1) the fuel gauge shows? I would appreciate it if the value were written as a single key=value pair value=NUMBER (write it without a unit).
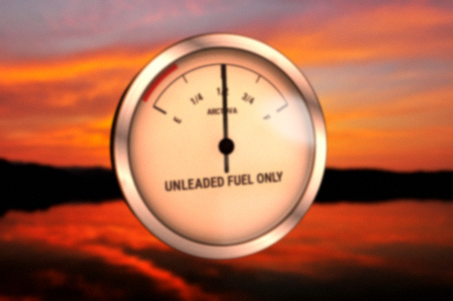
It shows value=0.5
